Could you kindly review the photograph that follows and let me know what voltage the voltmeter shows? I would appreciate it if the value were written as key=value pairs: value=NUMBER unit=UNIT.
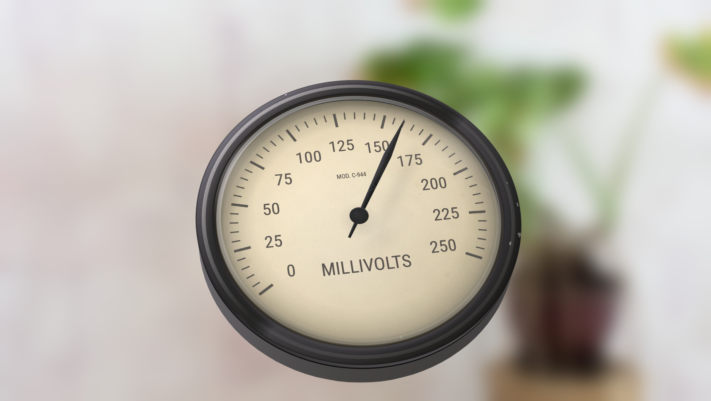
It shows value=160 unit=mV
